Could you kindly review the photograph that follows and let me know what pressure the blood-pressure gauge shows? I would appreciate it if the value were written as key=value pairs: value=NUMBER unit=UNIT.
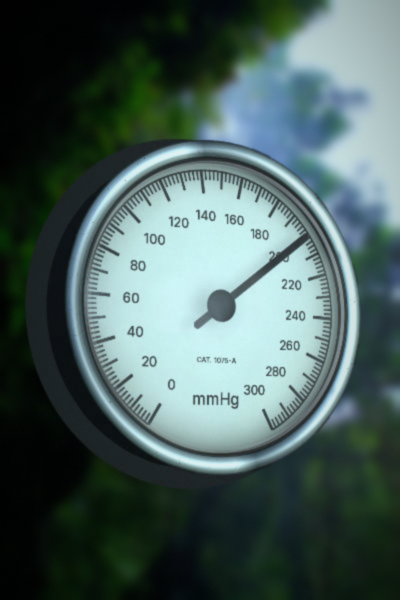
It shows value=200 unit=mmHg
